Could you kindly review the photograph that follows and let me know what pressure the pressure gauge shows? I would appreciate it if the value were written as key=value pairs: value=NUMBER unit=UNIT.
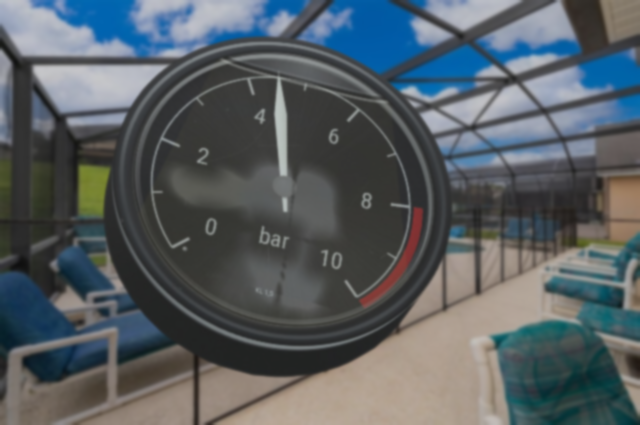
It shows value=4.5 unit=bar
